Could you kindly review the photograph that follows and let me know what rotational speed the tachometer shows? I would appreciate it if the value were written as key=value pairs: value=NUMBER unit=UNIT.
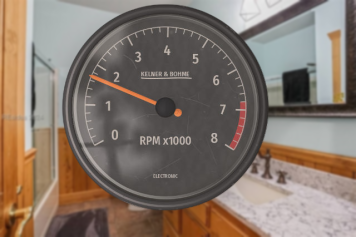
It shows value=1700 unit=rpm
